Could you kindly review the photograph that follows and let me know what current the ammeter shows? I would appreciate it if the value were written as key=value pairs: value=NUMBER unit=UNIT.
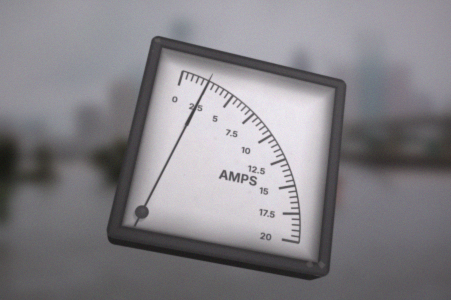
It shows value=2.5 unit=A
